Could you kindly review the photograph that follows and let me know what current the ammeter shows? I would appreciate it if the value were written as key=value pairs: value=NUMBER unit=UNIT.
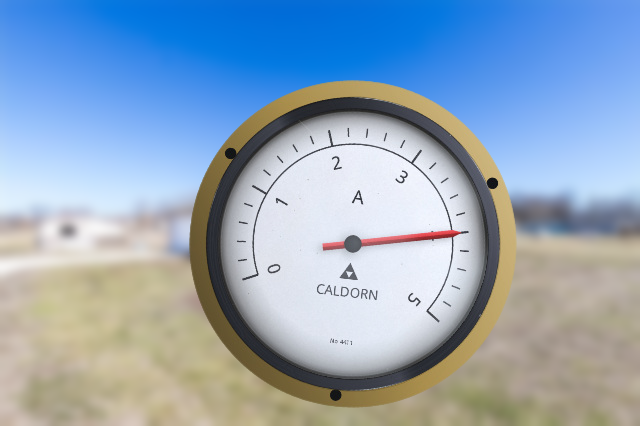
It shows value=4 unit=A
